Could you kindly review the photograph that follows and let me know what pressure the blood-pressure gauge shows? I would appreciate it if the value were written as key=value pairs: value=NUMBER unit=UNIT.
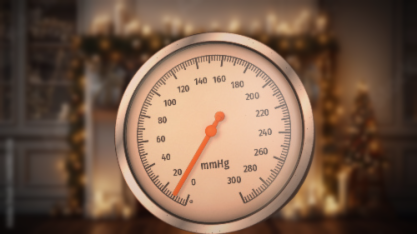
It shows value=10 unit=mmHg
